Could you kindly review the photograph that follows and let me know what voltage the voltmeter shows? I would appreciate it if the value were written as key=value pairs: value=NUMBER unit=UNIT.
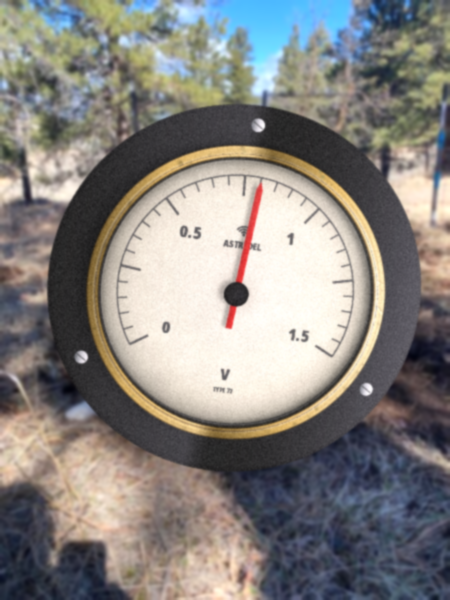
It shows value=0.8 unit=V
